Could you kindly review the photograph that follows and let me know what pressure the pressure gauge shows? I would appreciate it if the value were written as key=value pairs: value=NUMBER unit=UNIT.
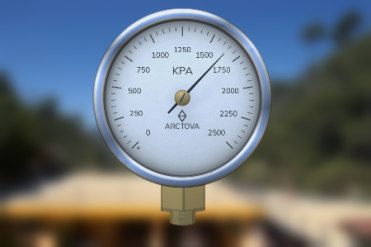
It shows value=1650 unit=kPa
